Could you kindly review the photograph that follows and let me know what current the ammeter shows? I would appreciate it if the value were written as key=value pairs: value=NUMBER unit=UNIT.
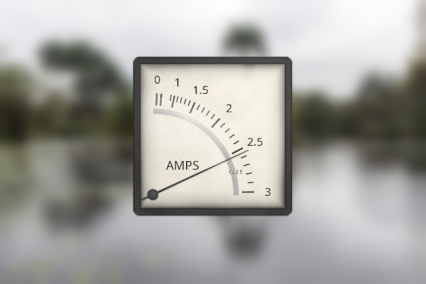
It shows value=2.55 unit=A
